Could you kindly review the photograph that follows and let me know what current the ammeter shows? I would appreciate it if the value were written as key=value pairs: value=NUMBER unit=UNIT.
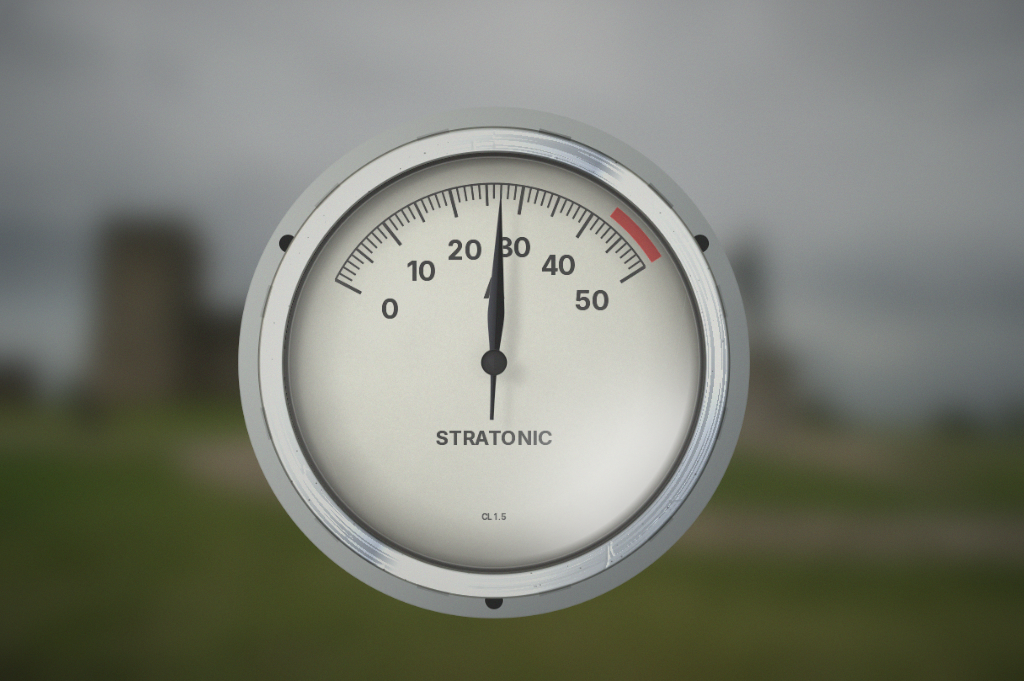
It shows value=27 unit=A
